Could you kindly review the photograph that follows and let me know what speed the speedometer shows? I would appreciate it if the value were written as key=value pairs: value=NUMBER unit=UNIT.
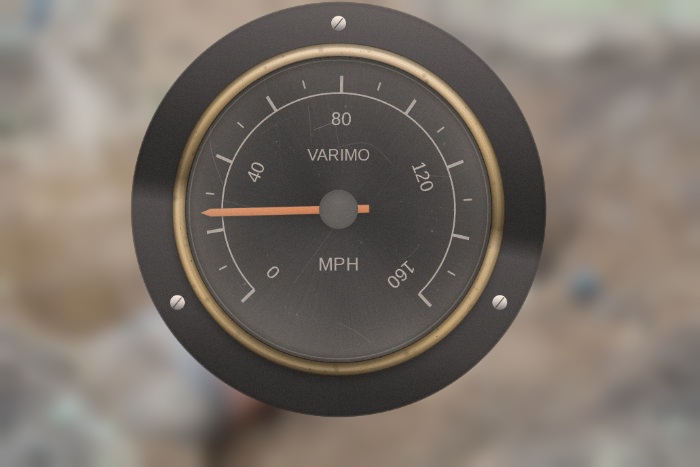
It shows value=25 unit=mph
